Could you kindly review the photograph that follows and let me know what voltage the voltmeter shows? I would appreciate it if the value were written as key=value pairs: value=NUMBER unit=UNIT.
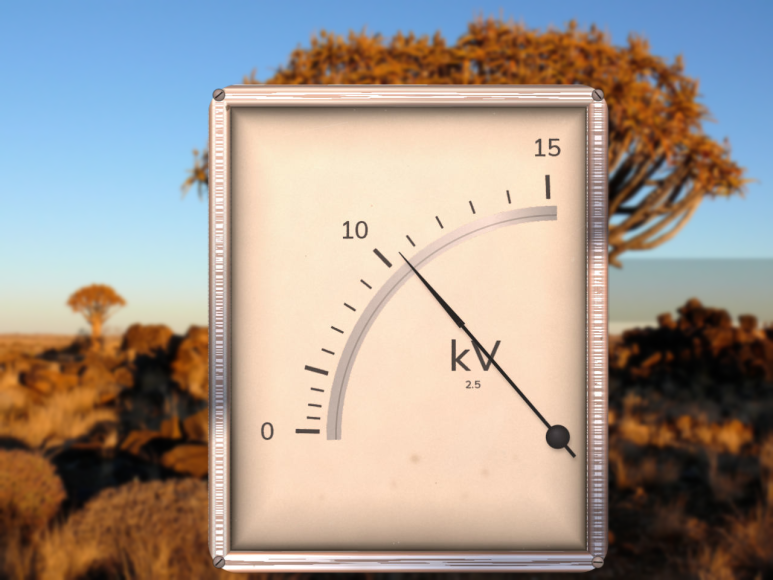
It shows value=10.5 unit=kV
